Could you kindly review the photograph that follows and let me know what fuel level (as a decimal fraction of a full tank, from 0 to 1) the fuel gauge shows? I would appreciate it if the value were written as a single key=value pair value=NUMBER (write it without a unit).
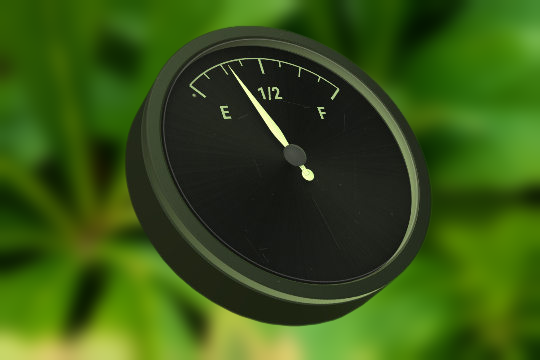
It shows value=0.25
